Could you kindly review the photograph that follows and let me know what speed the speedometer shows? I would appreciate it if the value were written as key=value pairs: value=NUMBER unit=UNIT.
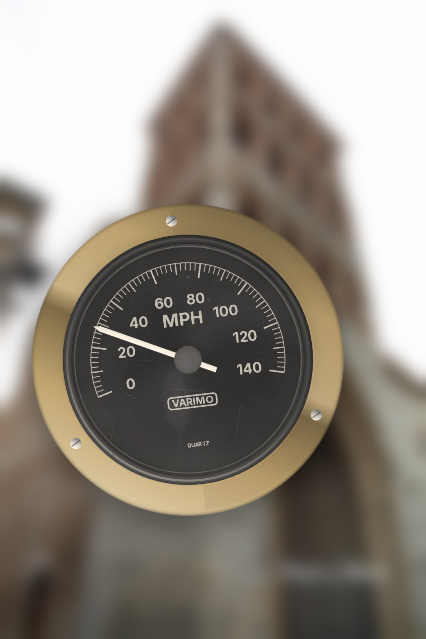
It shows value=28 unit=mph
